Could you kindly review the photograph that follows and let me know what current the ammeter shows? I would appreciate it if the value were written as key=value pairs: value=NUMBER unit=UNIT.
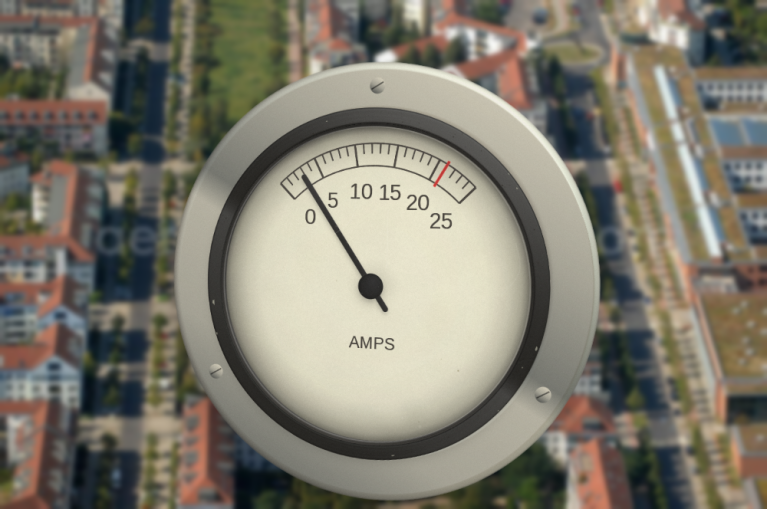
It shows value=3 unit=A
